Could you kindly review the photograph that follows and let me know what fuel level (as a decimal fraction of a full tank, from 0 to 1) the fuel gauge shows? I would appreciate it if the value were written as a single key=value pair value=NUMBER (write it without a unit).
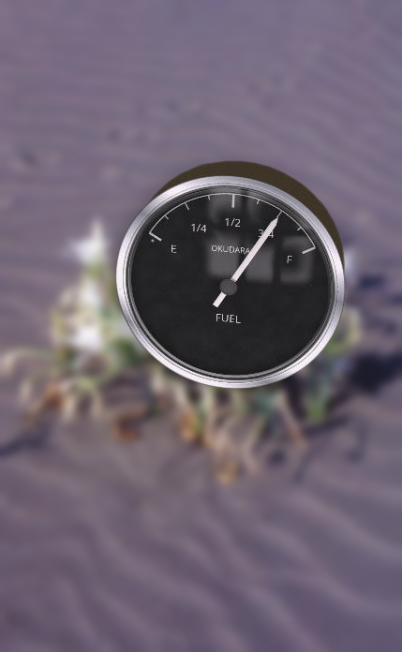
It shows value=0.75
